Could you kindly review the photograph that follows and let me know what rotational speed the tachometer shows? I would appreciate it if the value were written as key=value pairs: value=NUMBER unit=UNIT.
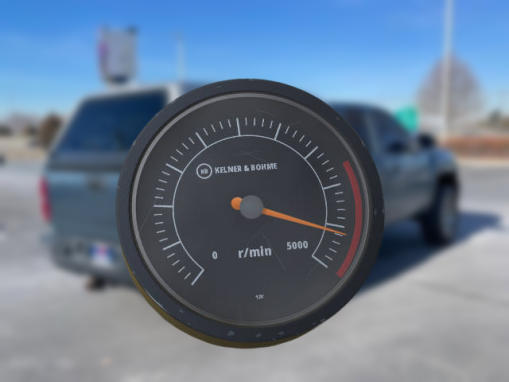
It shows value=4600 unit=rpm
